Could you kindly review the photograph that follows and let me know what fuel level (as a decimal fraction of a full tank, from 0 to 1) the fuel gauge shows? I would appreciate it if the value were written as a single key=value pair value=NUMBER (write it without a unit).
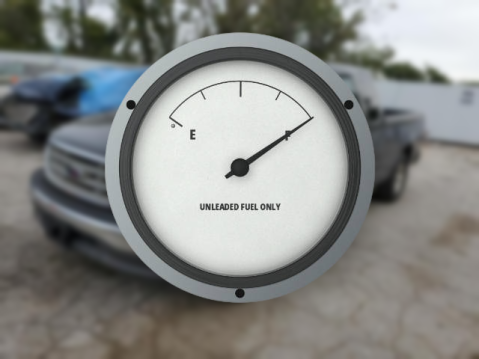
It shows value=1
